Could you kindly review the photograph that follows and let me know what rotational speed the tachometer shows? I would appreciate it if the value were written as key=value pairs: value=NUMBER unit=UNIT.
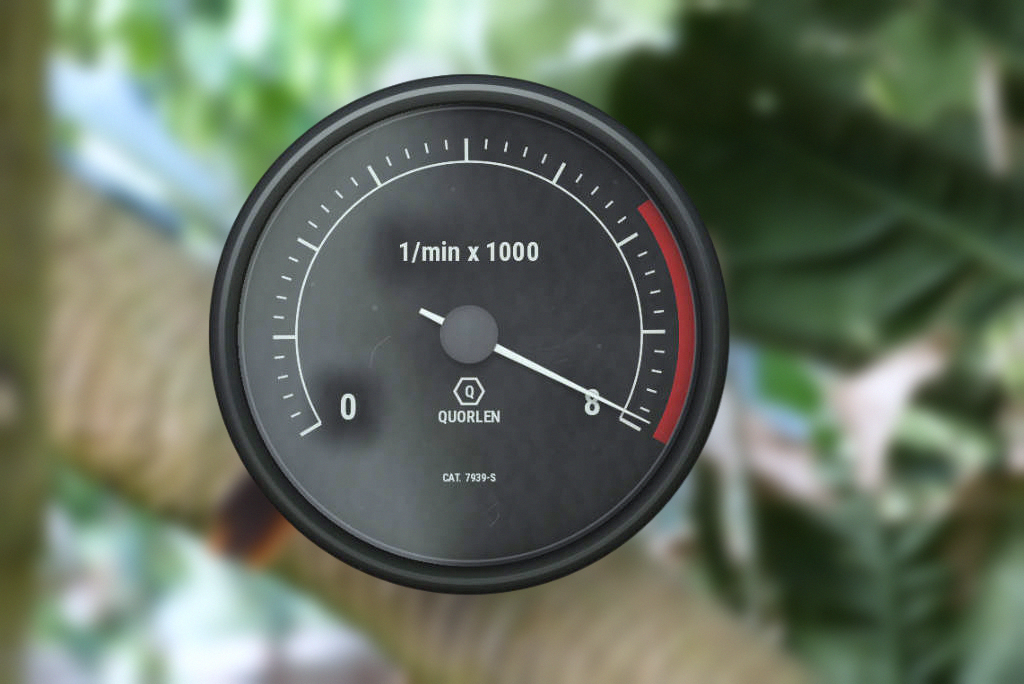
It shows value=7900 unit=rpm
